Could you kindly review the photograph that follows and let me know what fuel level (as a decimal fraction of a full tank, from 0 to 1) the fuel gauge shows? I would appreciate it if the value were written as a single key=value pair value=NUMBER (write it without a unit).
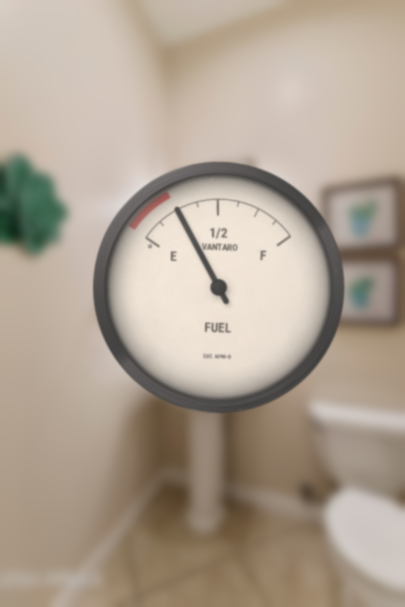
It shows value=0.25
